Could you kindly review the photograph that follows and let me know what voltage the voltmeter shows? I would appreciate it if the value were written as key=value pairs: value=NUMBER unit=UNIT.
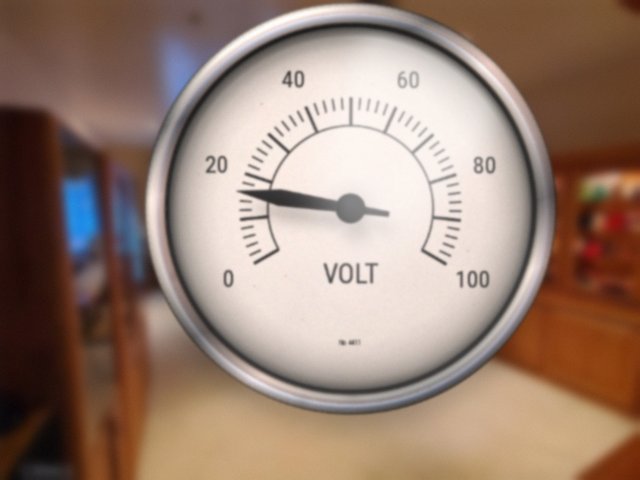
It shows value=16 unit=V
